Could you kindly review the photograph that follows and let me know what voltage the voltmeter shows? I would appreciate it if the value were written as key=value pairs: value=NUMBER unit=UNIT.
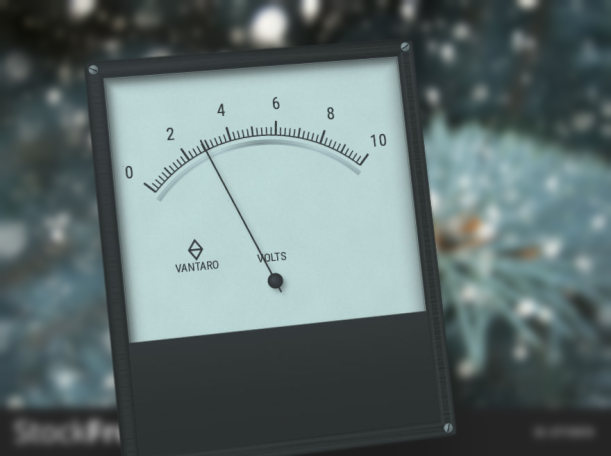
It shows value=2.8 unit=V
